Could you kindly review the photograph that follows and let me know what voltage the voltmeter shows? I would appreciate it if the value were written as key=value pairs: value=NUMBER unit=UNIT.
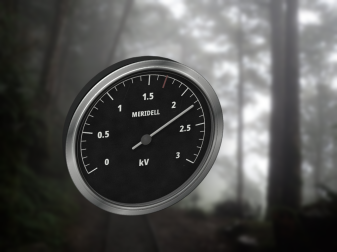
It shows value=2.2 unit=kV
